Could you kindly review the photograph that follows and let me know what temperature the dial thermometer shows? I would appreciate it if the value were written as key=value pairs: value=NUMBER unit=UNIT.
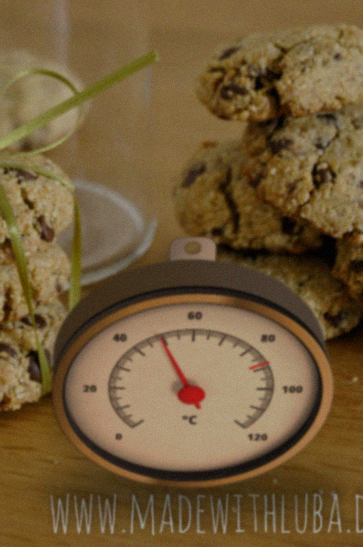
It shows value=50 unit=°C
